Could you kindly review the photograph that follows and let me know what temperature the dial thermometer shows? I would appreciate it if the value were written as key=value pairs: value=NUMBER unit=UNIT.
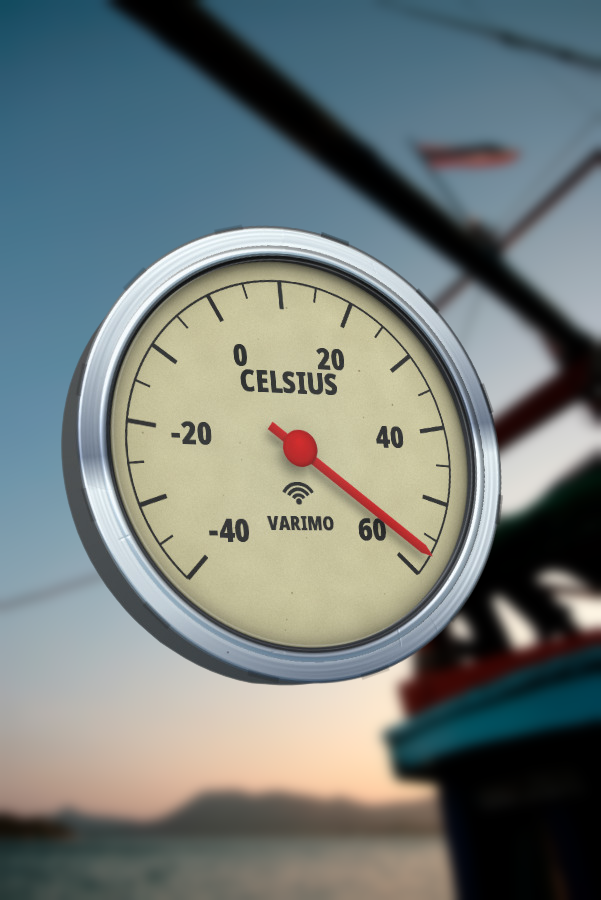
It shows value=57.5 unit=°C
